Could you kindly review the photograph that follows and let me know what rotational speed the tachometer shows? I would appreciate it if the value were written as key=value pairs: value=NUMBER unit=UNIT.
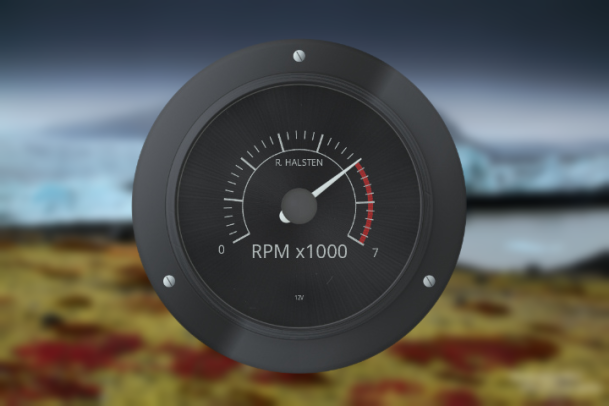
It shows value=5000 unit=rpm
